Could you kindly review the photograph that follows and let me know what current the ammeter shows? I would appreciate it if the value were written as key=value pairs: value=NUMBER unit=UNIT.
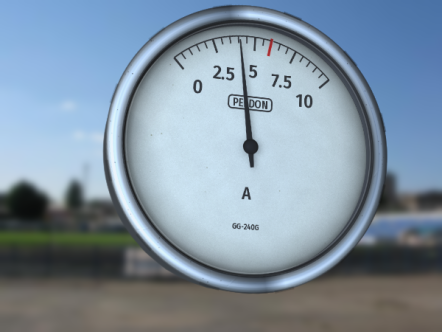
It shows value=4 unit=A
